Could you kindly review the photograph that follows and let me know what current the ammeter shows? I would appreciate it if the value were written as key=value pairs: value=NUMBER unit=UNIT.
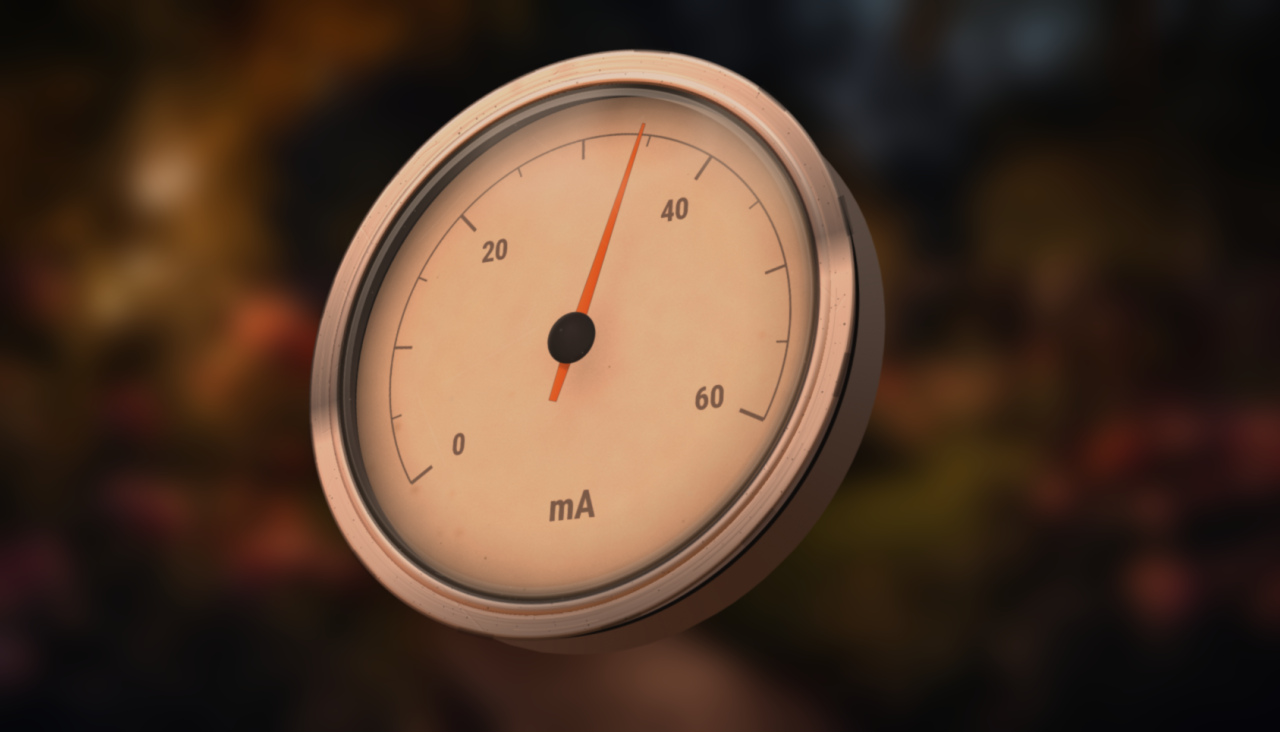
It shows value=35 unit=mA
